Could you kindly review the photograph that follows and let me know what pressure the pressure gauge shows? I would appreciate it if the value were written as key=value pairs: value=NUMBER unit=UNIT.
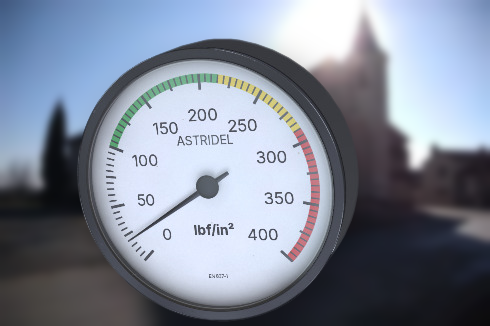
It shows value=20 unit=psi
